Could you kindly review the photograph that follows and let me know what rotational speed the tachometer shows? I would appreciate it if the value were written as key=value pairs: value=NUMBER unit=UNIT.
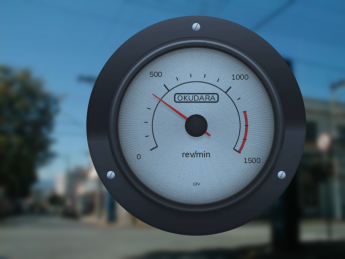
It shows value=400 unit=rpm
